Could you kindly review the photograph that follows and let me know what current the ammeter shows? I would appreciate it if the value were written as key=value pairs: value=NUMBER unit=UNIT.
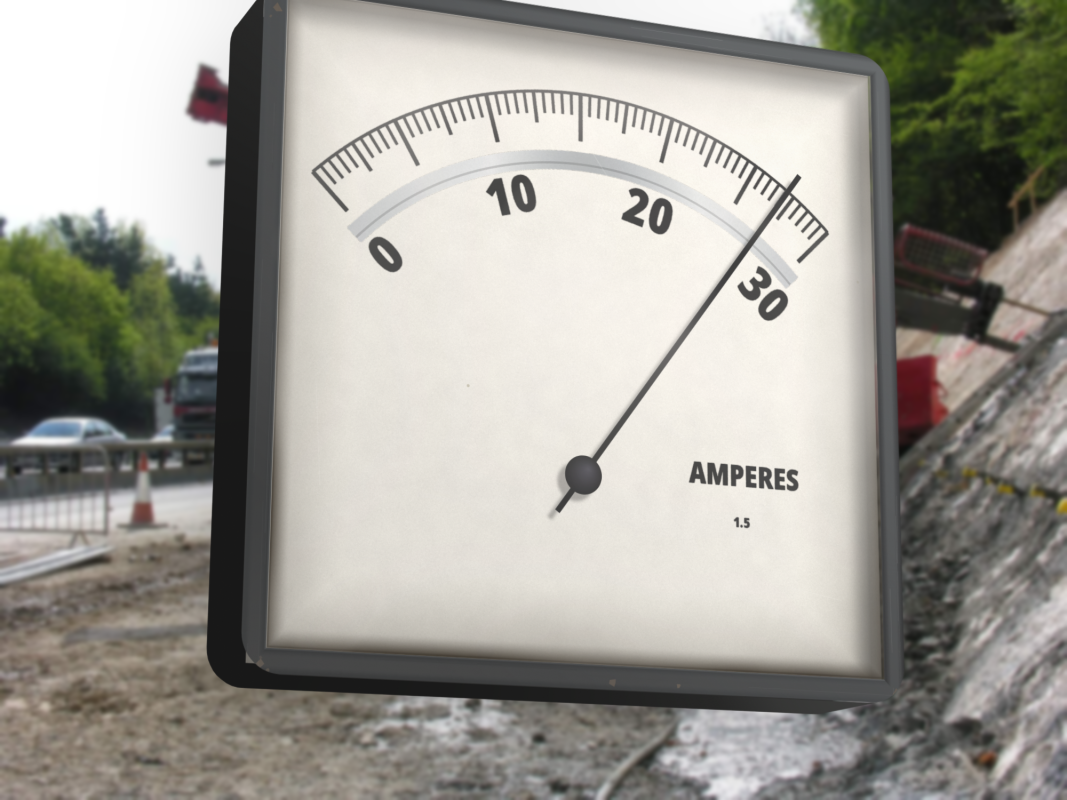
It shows value=27 unit=A
